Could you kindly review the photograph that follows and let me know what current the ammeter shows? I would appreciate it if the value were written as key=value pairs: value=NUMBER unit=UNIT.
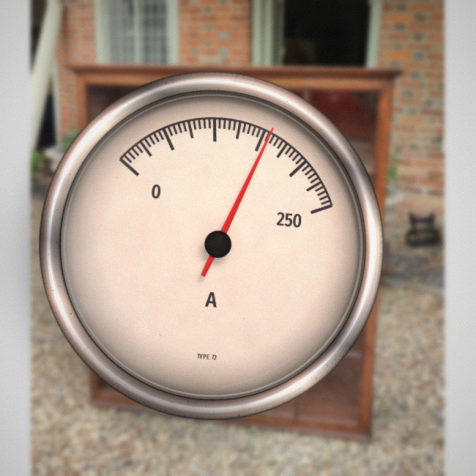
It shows value=155 unit=A
